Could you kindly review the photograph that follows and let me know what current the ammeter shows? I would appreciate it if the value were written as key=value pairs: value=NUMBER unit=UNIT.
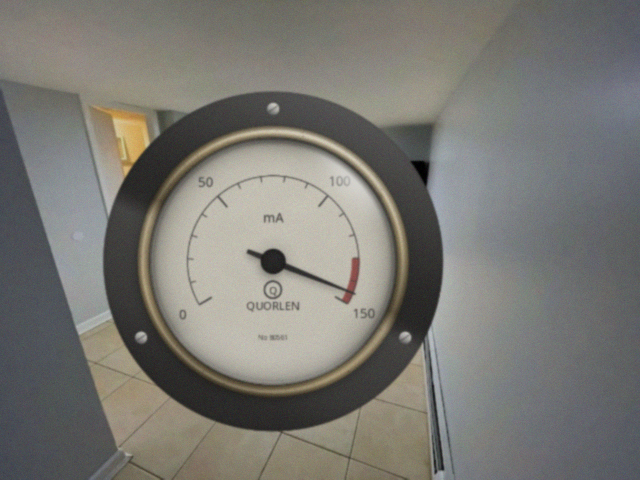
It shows value=145 unit=mA
